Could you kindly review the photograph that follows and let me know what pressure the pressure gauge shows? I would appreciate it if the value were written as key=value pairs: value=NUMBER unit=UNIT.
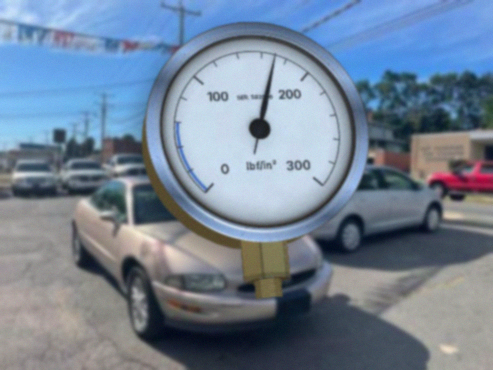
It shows value=170 unit=psi
